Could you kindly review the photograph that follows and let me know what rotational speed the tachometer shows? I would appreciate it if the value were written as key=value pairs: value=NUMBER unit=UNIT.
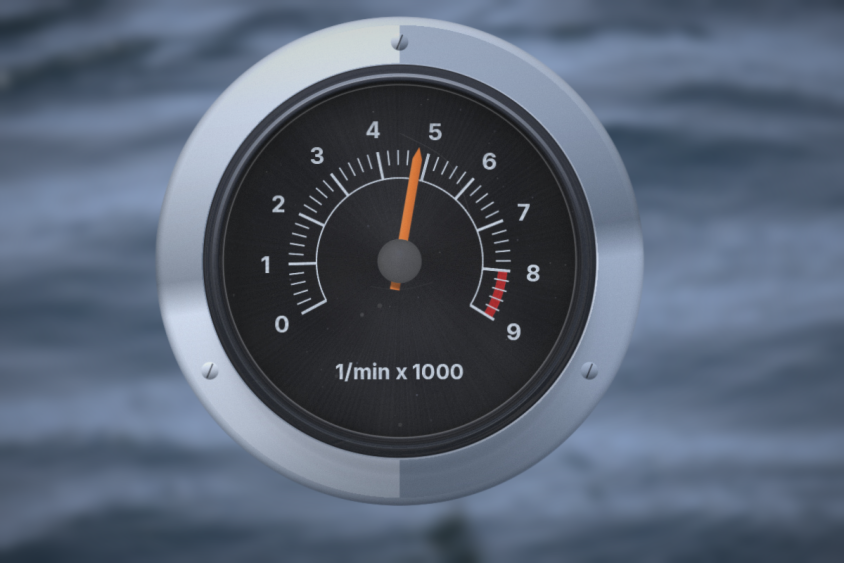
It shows value=4800 unit=rpm
